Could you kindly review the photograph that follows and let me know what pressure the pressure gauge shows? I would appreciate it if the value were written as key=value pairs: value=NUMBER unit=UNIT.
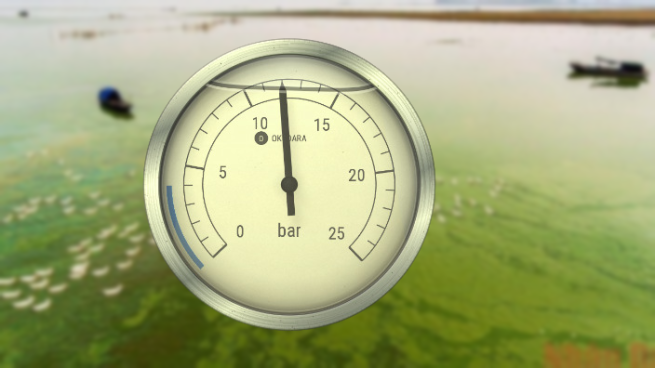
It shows value=12 unit=bar
